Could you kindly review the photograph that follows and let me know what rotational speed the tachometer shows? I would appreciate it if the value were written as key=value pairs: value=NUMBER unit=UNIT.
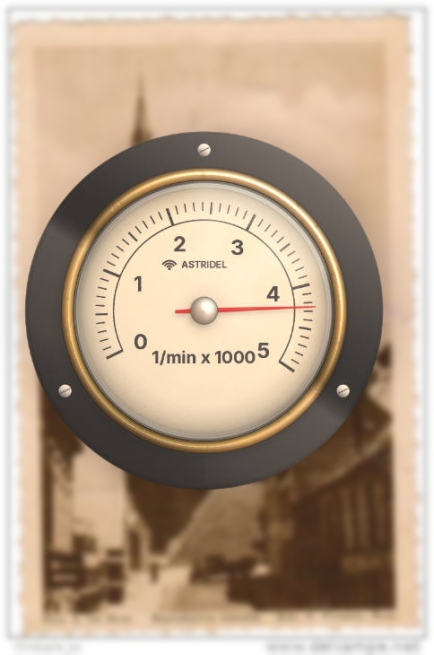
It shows value=4250 unit=rpm
